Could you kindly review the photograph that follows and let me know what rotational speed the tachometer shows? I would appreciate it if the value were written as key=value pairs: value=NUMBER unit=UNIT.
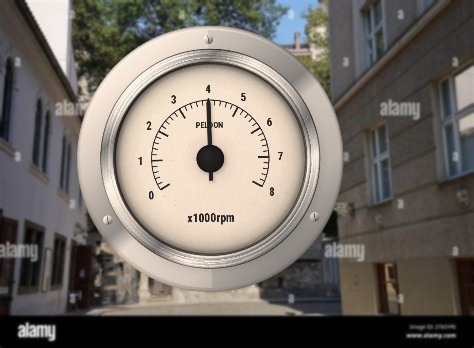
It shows value=4000 unit=rpm
